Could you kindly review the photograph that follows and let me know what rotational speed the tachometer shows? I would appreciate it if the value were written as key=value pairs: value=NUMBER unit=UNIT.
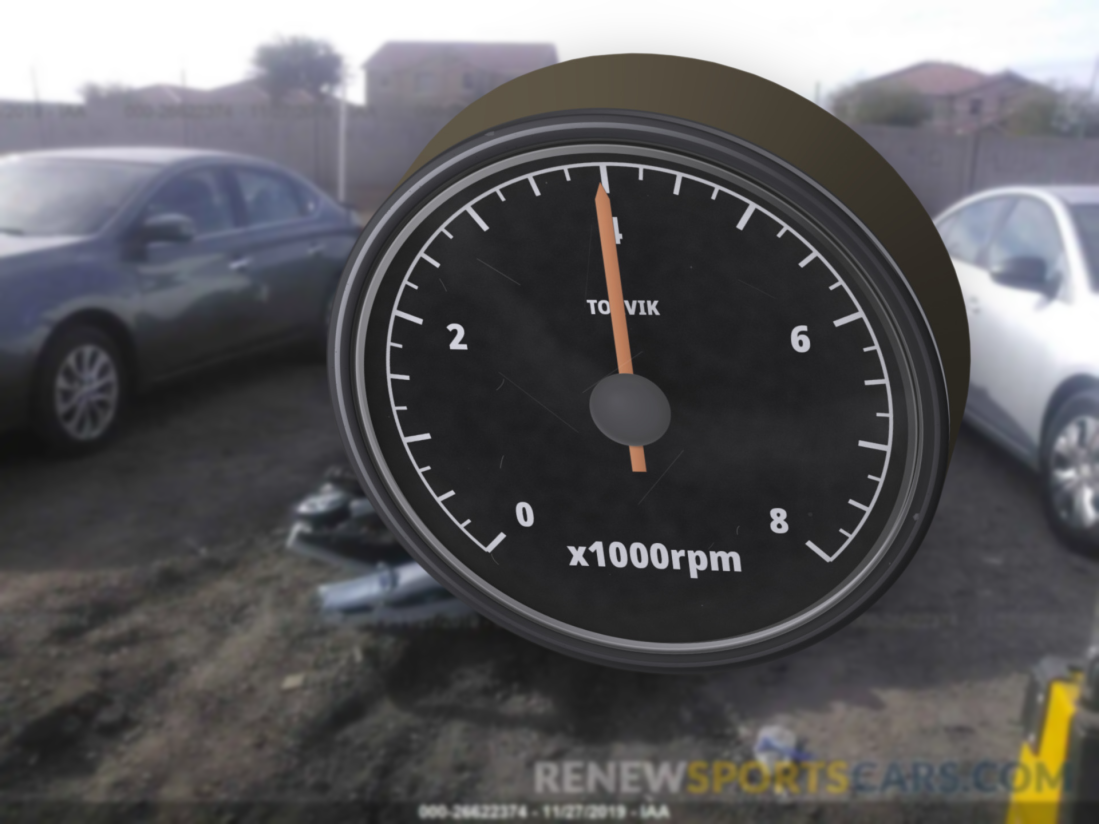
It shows value=4000 unit=rpm
